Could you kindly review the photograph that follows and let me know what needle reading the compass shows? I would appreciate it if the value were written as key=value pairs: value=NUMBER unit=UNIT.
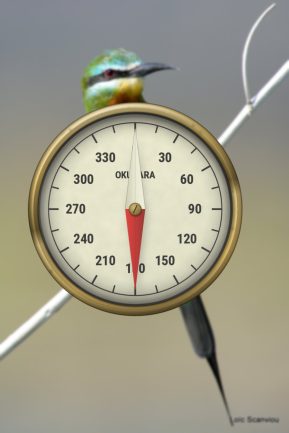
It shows value=180 unit=°
